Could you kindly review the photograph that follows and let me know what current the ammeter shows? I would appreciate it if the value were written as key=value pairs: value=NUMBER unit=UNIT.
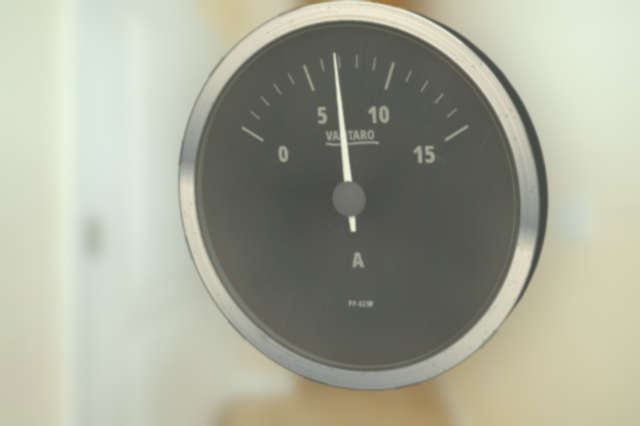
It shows value=7 unit=A
